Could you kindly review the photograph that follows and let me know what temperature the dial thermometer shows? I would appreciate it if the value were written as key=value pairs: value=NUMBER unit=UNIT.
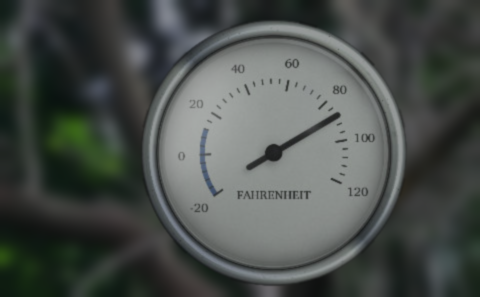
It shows value=88 unit=°F
